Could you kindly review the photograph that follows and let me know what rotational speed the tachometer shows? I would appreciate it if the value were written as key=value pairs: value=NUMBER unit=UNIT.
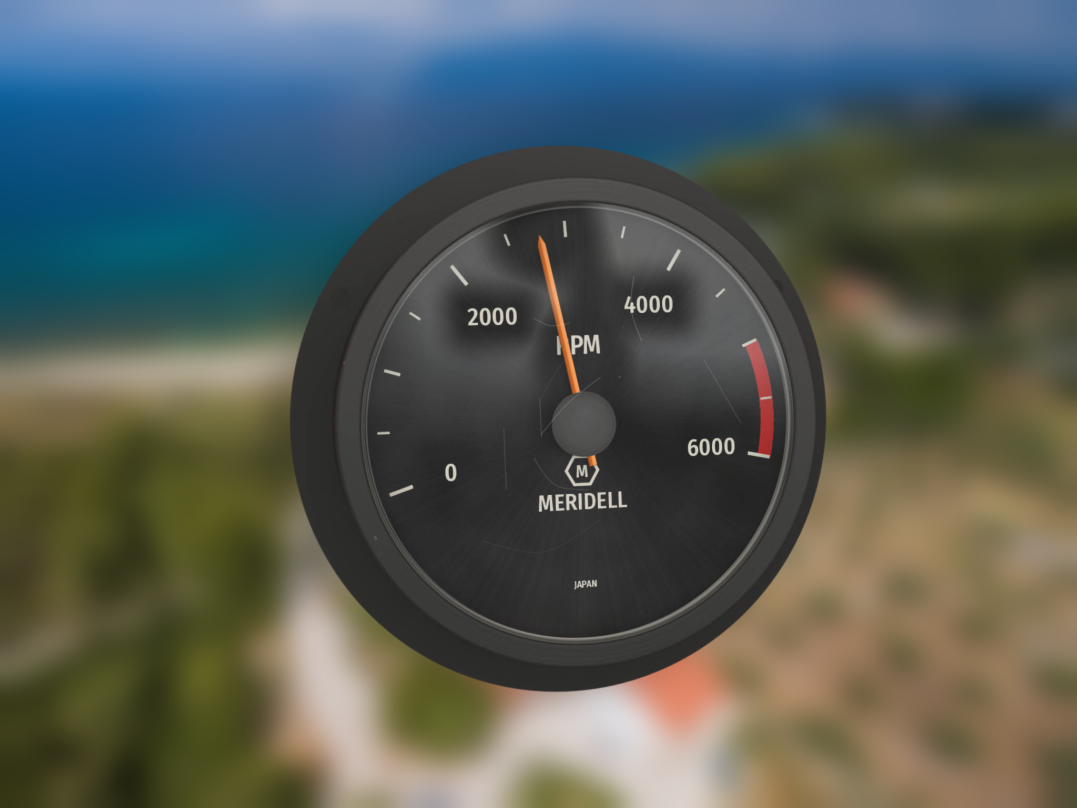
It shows value=2750 unit=rpm
